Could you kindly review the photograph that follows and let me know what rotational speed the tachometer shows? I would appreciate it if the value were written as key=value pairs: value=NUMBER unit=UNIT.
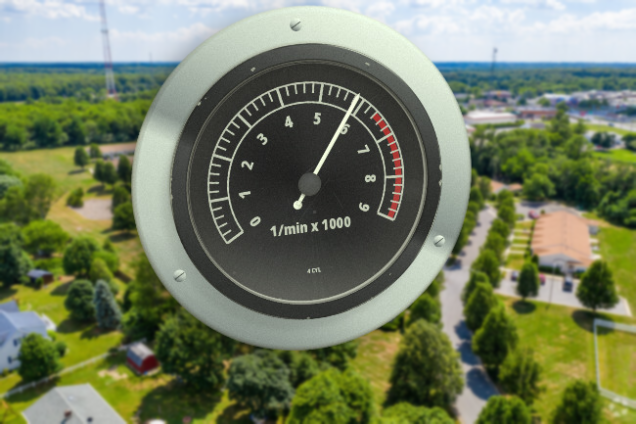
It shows value=5800 unit=rpm
